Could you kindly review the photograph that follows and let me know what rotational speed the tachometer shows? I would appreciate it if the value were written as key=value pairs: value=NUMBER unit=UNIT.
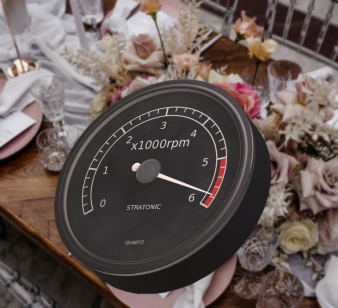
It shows value=5800 unit=rpm
